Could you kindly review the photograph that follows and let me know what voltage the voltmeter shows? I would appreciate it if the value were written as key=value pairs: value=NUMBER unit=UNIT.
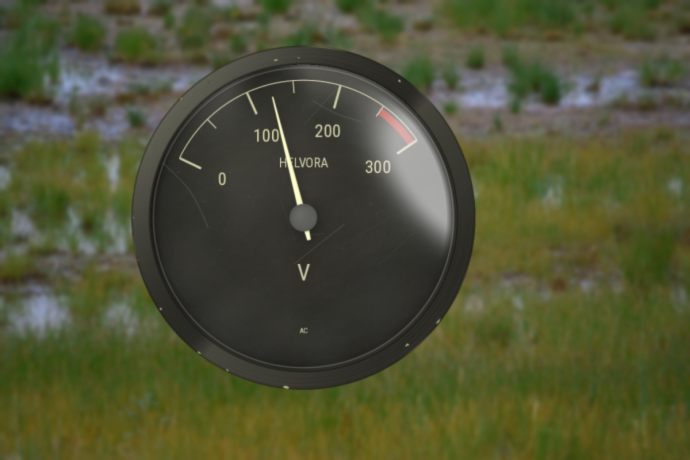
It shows value=125 unit=V
